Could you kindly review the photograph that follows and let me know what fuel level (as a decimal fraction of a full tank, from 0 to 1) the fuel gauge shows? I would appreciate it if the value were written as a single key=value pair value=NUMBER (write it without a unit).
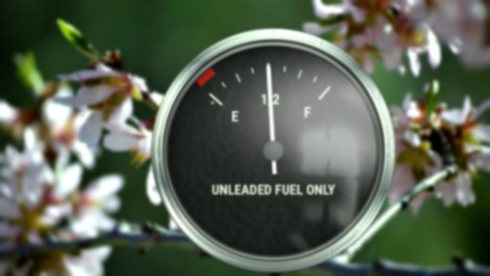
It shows value=0.5
